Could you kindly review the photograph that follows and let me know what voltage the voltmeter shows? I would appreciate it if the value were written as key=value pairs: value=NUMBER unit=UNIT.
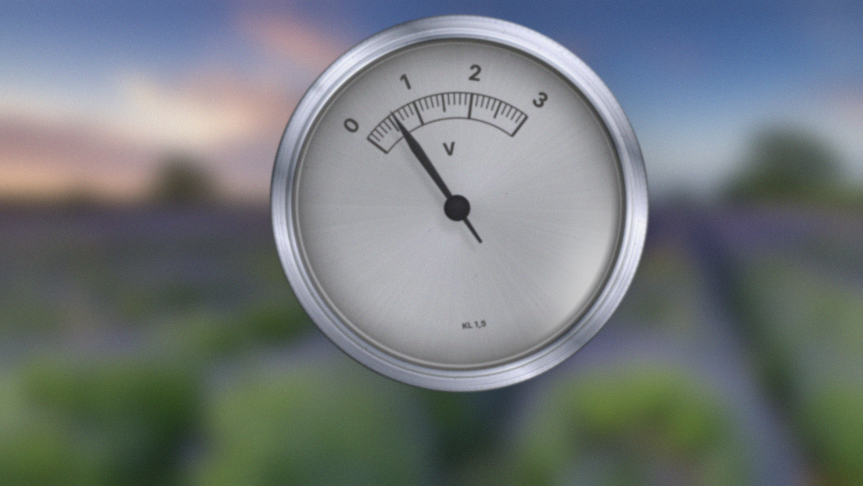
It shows value=0.6 unit=V
